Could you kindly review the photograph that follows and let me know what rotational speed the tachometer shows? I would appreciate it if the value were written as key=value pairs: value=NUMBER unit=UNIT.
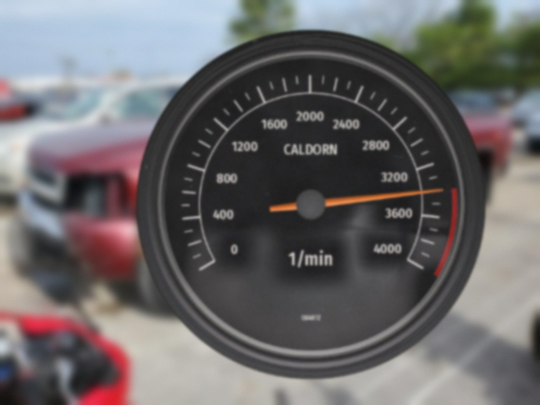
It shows value=3400 unit=rpm
